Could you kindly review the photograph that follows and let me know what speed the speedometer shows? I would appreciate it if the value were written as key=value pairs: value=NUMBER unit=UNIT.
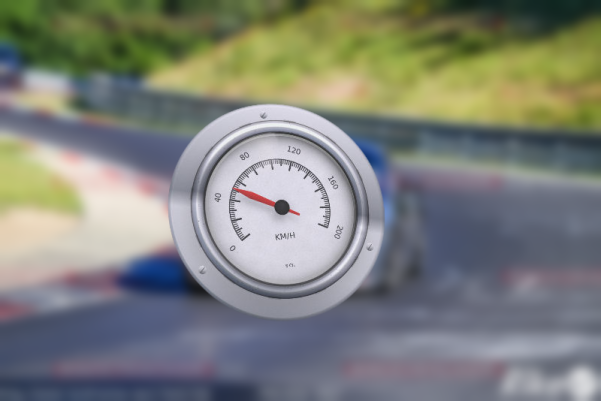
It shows value=50 unit=km/h
